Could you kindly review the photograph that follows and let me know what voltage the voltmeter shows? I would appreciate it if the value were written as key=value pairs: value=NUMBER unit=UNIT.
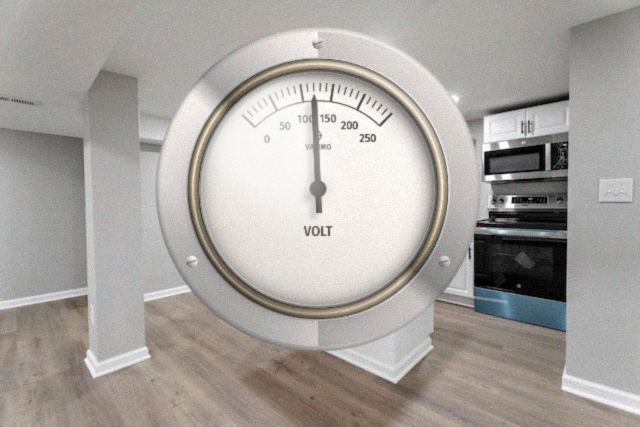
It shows value=120 unit=V
